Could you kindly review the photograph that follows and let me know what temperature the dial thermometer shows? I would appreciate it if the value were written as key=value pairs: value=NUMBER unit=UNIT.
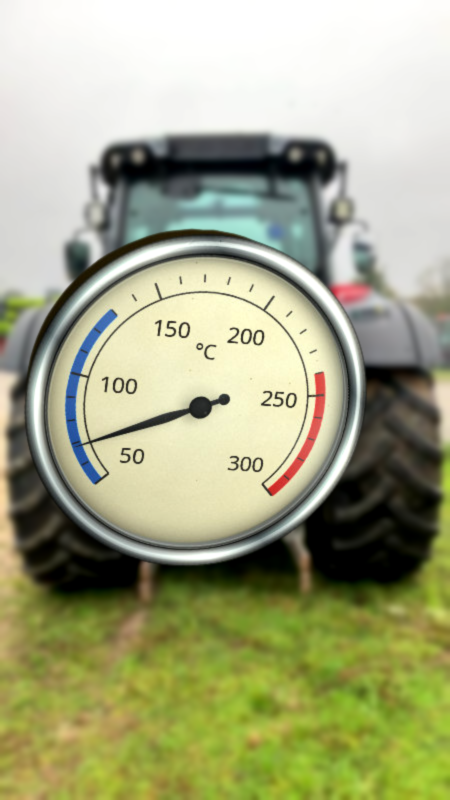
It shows value=70 unit=°C
